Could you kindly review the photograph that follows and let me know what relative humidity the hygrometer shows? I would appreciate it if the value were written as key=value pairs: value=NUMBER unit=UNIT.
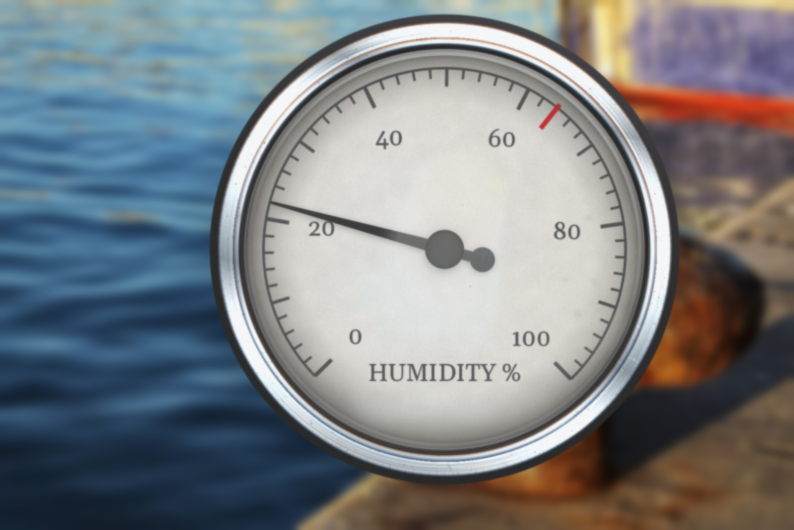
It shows value=22 unit=%
